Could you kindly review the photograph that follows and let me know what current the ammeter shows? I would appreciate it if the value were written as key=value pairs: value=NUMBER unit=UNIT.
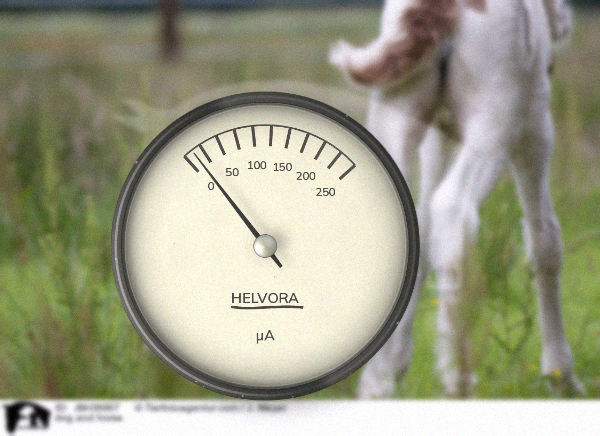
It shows value=12.5 unit=µA
